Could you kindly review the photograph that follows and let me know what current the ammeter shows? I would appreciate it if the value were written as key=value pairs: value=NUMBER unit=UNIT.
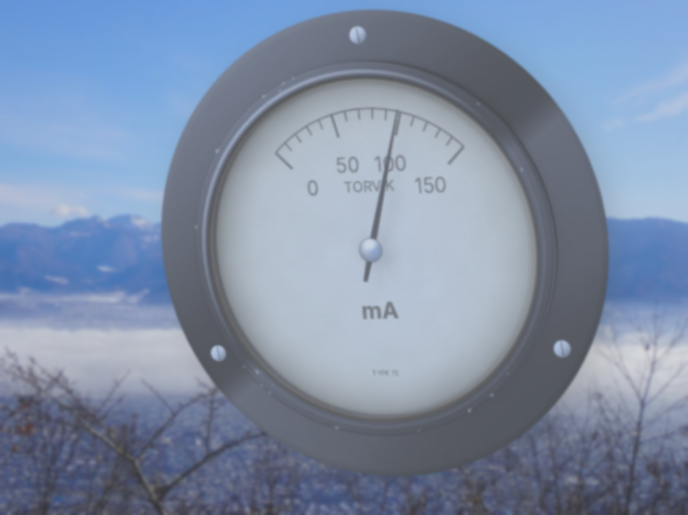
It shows value=100 unit=mA
